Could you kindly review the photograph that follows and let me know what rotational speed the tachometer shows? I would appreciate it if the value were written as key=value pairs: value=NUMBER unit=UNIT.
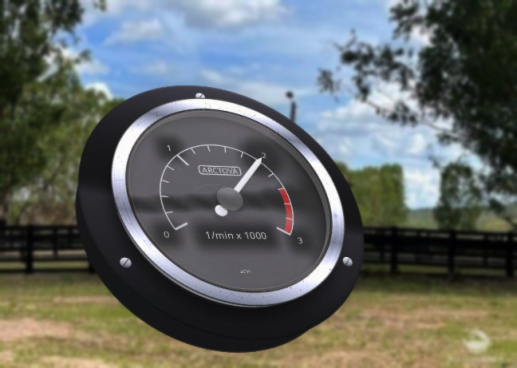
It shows value=2000 unit=rpm
